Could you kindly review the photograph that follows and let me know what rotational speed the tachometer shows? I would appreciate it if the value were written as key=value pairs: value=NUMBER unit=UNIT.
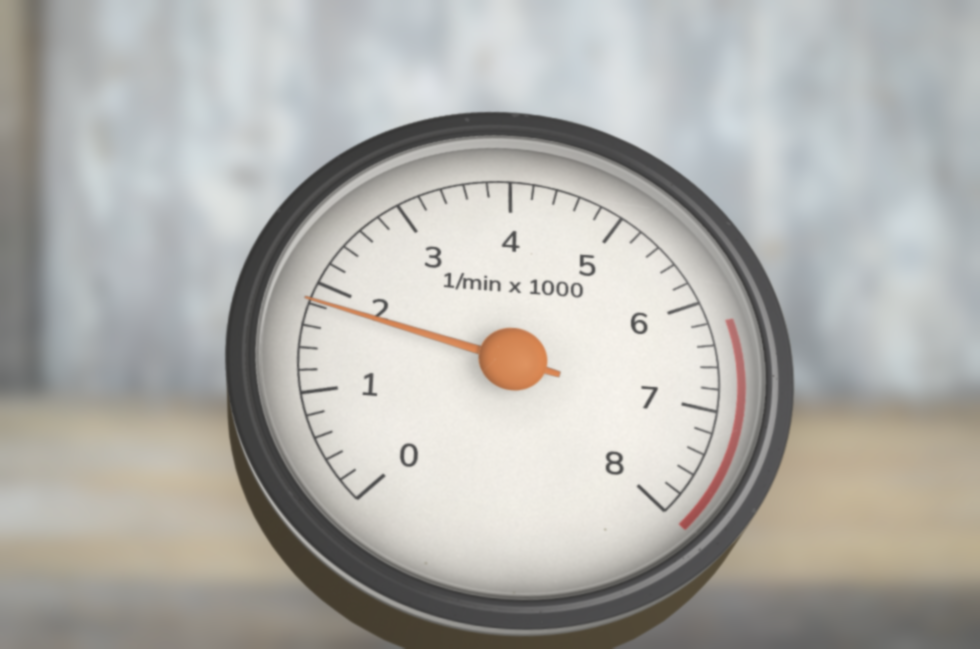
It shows value=1800 unit=rpm
